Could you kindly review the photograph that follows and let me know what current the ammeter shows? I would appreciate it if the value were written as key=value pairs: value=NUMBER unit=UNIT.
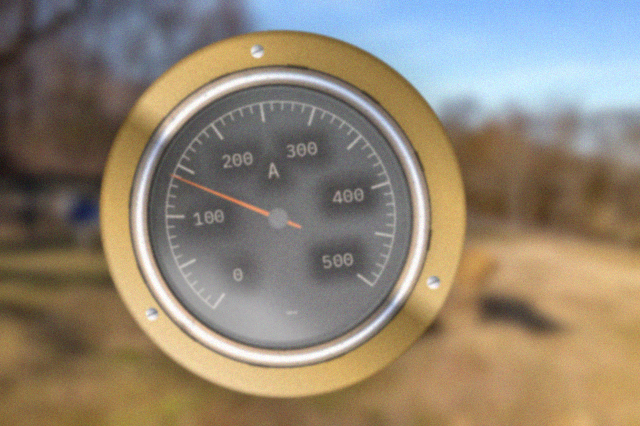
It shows value=140 unit=A
